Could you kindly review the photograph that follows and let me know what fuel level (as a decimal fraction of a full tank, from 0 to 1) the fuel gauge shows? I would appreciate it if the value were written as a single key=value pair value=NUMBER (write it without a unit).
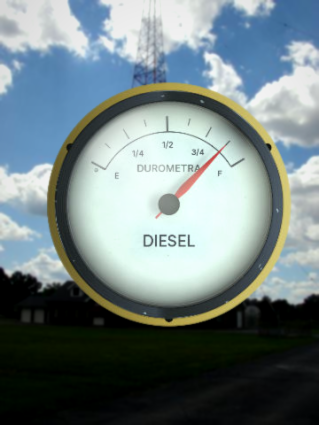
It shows value=0.875
